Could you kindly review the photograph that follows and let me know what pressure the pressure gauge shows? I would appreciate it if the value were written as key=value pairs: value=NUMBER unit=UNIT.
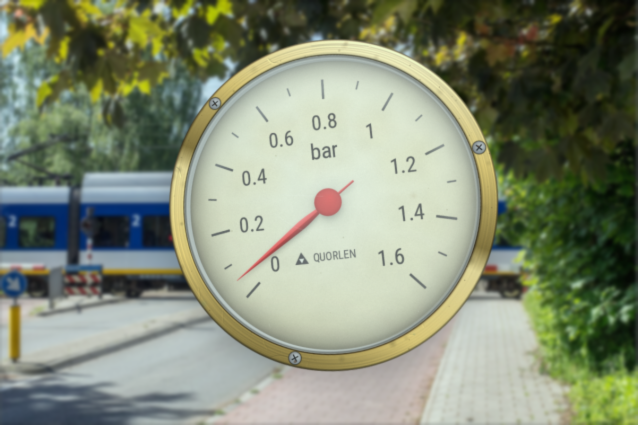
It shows value=0.05 unit=bar
